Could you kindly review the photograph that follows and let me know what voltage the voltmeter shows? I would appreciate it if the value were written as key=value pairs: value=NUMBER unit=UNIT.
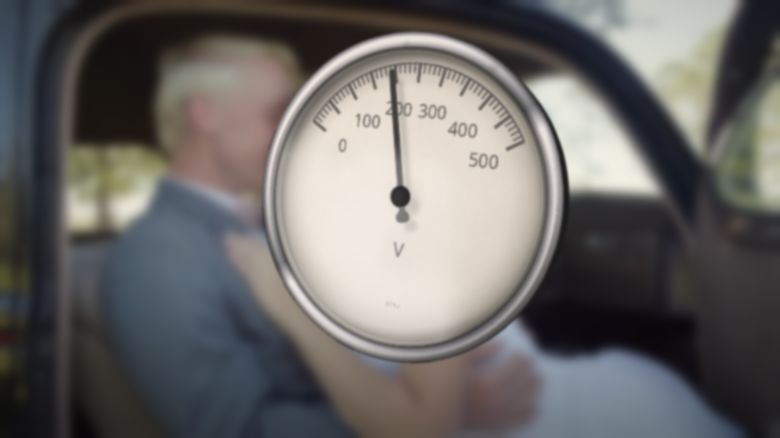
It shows value=200 unit=V
